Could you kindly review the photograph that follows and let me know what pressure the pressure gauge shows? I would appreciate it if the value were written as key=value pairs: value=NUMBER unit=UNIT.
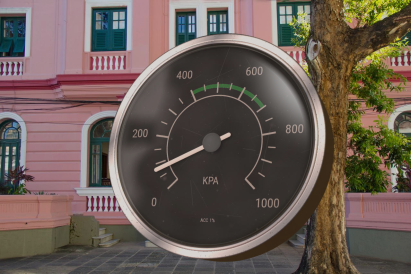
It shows value=75 unit=kPa
